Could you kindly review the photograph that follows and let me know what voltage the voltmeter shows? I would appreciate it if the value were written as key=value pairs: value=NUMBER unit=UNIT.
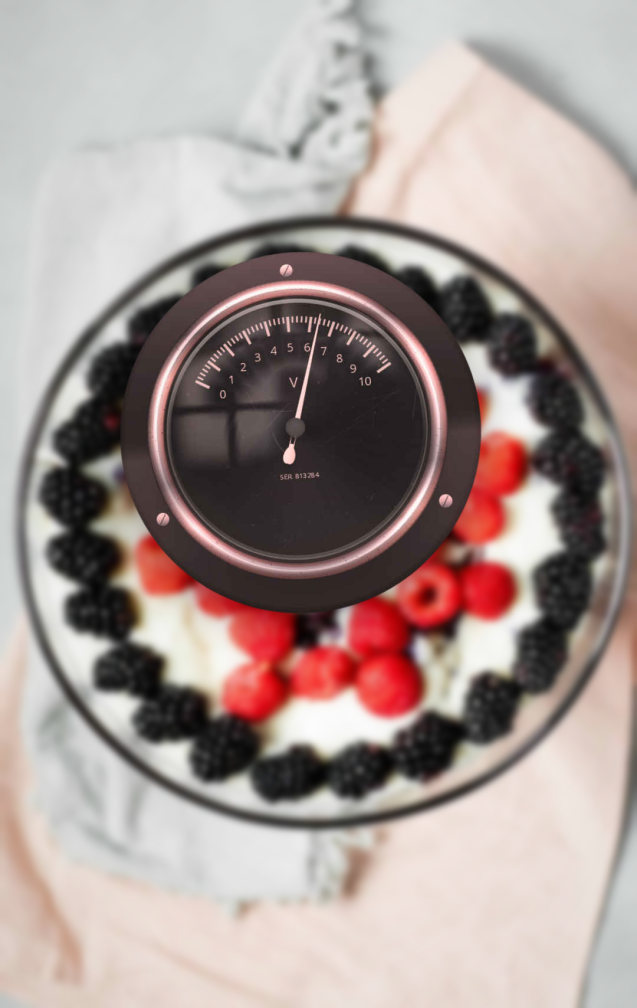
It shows value=6.4 unit=V
